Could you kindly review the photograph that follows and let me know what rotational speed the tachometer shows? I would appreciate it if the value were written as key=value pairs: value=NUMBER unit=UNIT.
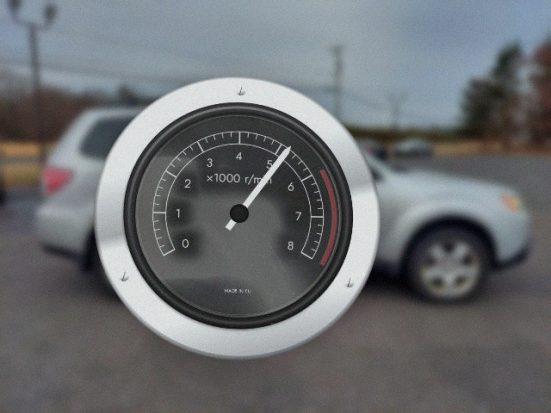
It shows value=5200 unit=rpm
